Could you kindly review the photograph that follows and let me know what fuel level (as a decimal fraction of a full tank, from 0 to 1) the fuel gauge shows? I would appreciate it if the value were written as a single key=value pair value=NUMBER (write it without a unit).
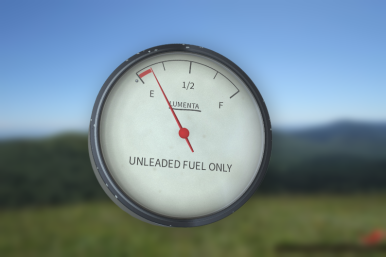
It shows value=0.125
